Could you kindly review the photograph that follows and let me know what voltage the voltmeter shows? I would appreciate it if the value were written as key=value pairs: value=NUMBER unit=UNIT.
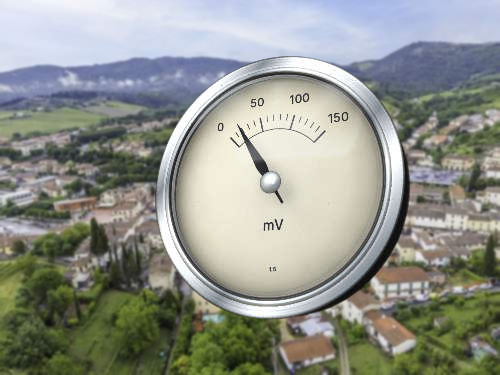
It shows value=20 unit=mV
